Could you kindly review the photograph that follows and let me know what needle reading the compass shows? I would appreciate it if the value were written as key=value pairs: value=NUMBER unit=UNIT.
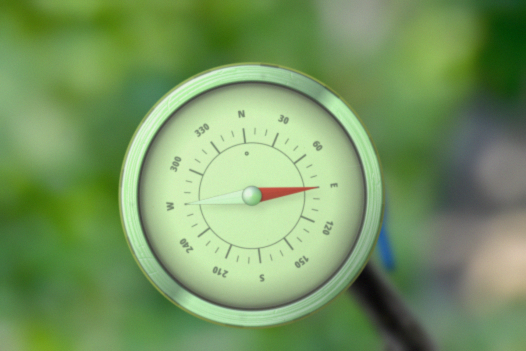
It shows value=90 unit=°
